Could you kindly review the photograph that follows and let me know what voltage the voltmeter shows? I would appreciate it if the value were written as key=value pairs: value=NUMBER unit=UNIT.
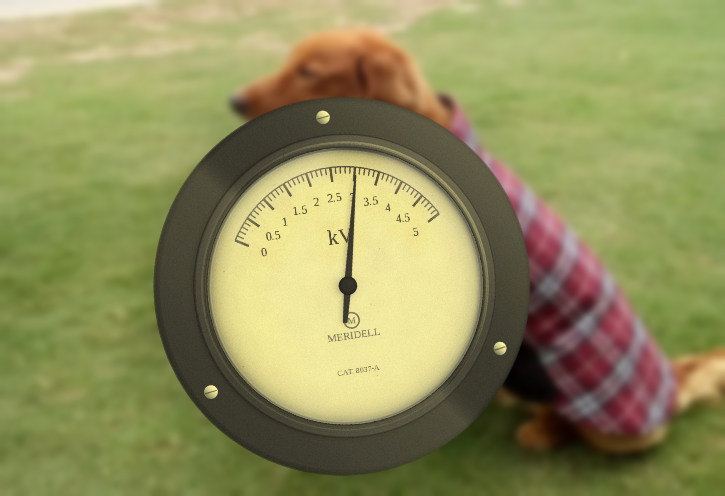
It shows value=3 unit=kV
